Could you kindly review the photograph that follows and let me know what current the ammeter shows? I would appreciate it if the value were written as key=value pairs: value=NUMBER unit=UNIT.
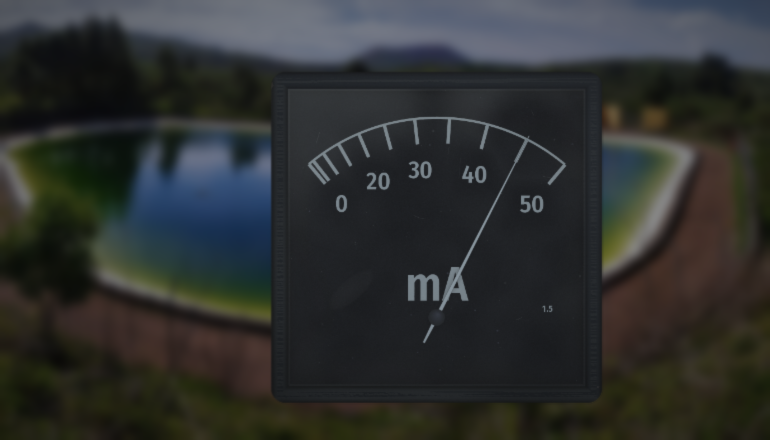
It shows value=45 unit=mA
